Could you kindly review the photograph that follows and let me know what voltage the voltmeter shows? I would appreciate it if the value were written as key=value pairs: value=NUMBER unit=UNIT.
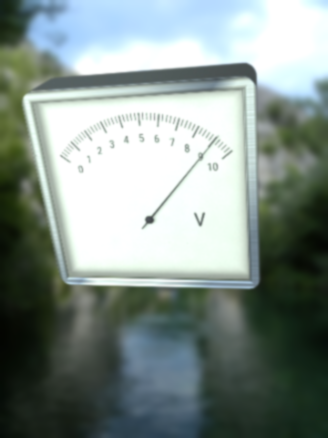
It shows value=9 unit=V
